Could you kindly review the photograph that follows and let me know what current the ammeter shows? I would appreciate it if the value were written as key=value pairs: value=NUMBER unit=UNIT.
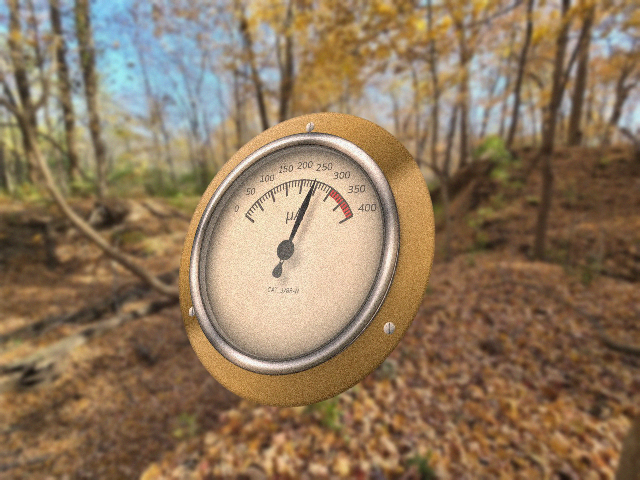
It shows value=250 unit=µA
